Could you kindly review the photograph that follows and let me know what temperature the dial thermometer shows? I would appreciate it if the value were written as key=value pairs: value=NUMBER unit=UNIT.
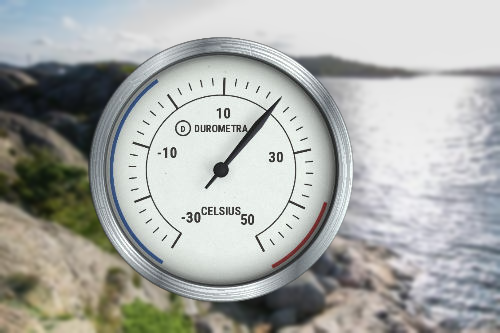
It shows value=20 unit=°C
